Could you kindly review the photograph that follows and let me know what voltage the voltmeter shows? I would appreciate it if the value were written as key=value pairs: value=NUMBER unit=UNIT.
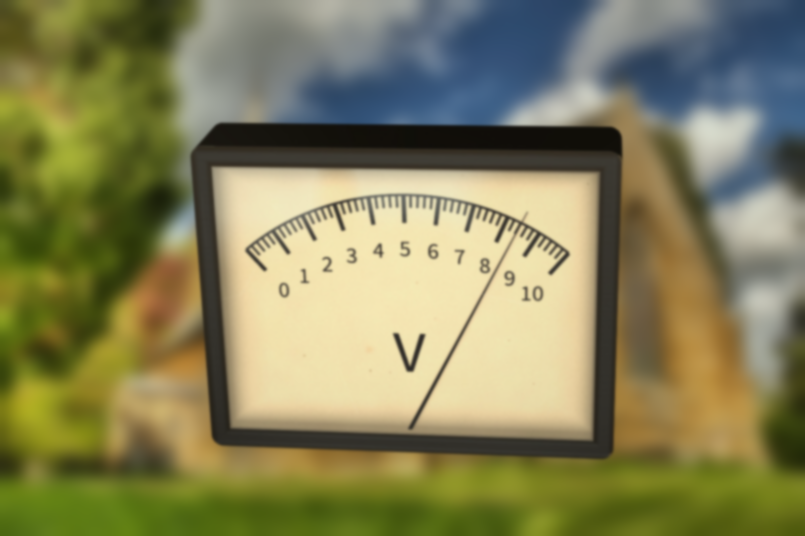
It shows value=8.4 unit=V
